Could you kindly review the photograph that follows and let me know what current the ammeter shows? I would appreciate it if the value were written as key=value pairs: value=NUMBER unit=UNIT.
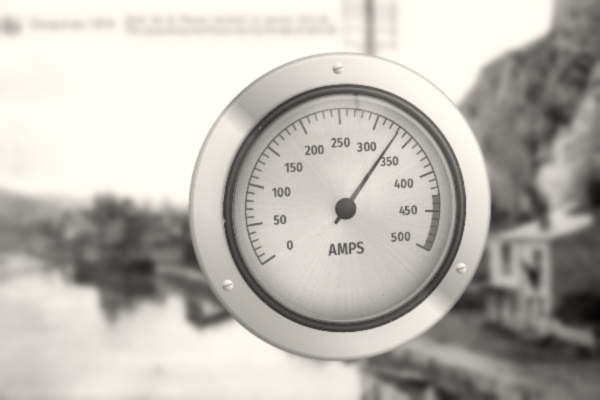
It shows value=330 unit=A
